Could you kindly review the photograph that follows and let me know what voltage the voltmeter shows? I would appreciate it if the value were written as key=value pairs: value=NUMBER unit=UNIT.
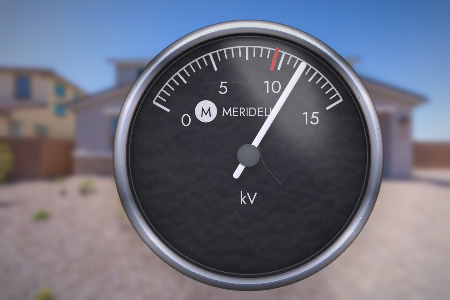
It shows value=11.5 unit=kV
